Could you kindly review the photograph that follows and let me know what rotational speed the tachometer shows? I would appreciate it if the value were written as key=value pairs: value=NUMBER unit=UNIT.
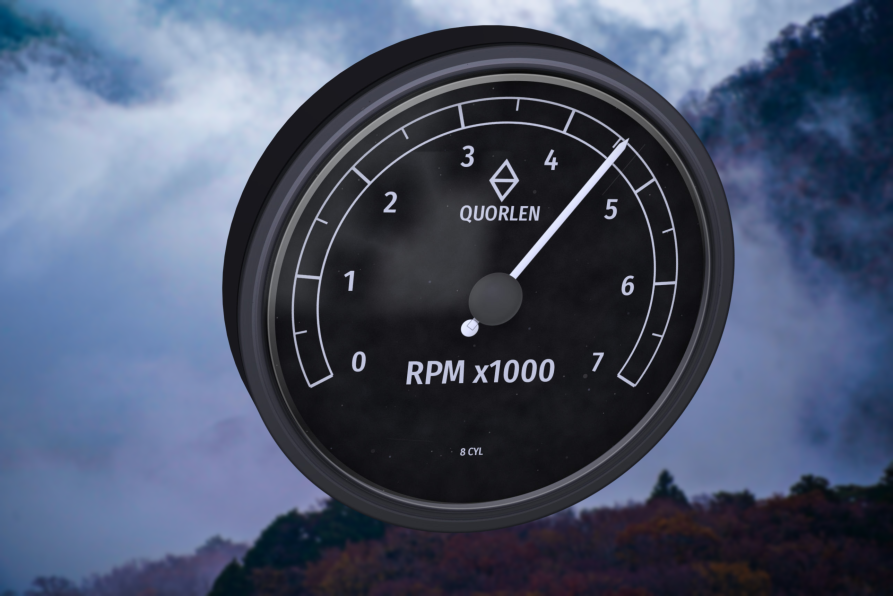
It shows value=4500 unit=rpm
